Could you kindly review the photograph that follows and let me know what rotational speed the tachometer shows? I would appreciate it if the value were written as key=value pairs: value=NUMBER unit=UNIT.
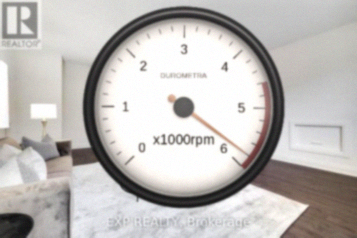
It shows value=5800 unit=rpm
